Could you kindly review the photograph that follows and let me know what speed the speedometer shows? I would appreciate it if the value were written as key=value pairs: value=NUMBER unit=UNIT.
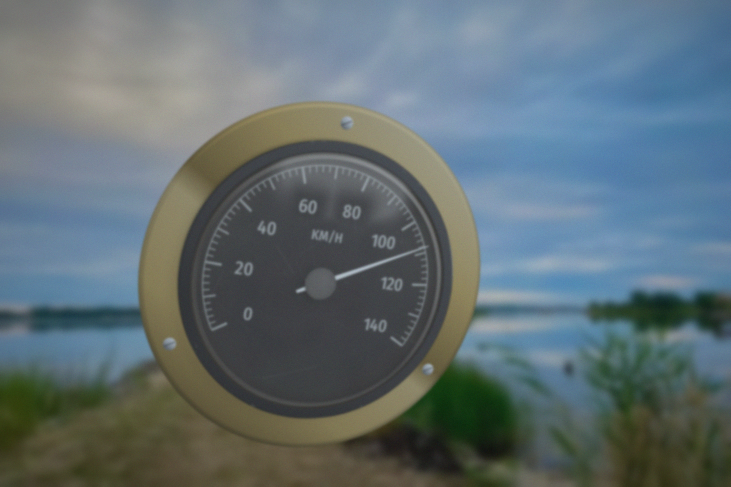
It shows value=108 unit=km/h
